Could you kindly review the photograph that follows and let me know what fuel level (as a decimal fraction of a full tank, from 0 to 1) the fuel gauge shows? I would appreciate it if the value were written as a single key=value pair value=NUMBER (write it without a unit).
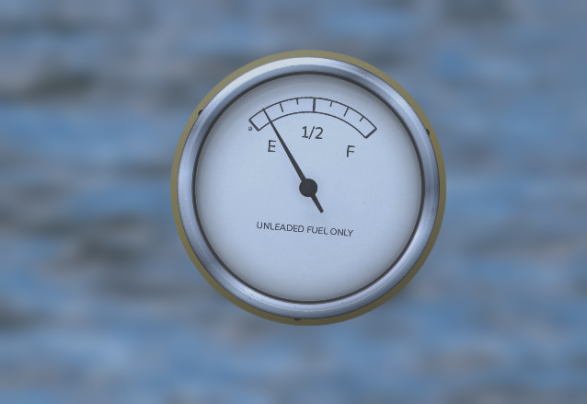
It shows value=0.125
